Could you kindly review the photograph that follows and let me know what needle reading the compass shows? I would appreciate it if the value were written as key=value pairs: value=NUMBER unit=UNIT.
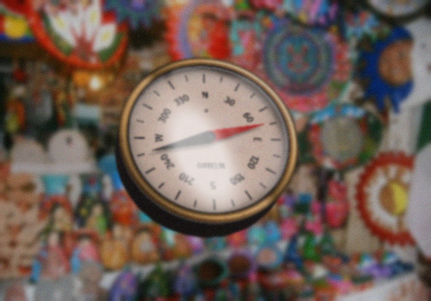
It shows value=75 unit=°
